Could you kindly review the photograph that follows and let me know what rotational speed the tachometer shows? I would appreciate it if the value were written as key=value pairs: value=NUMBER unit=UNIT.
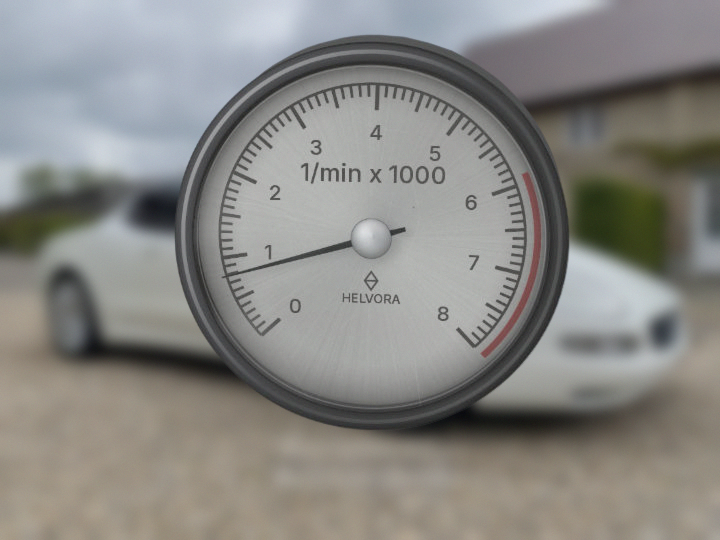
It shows value=800 unit=rpm
